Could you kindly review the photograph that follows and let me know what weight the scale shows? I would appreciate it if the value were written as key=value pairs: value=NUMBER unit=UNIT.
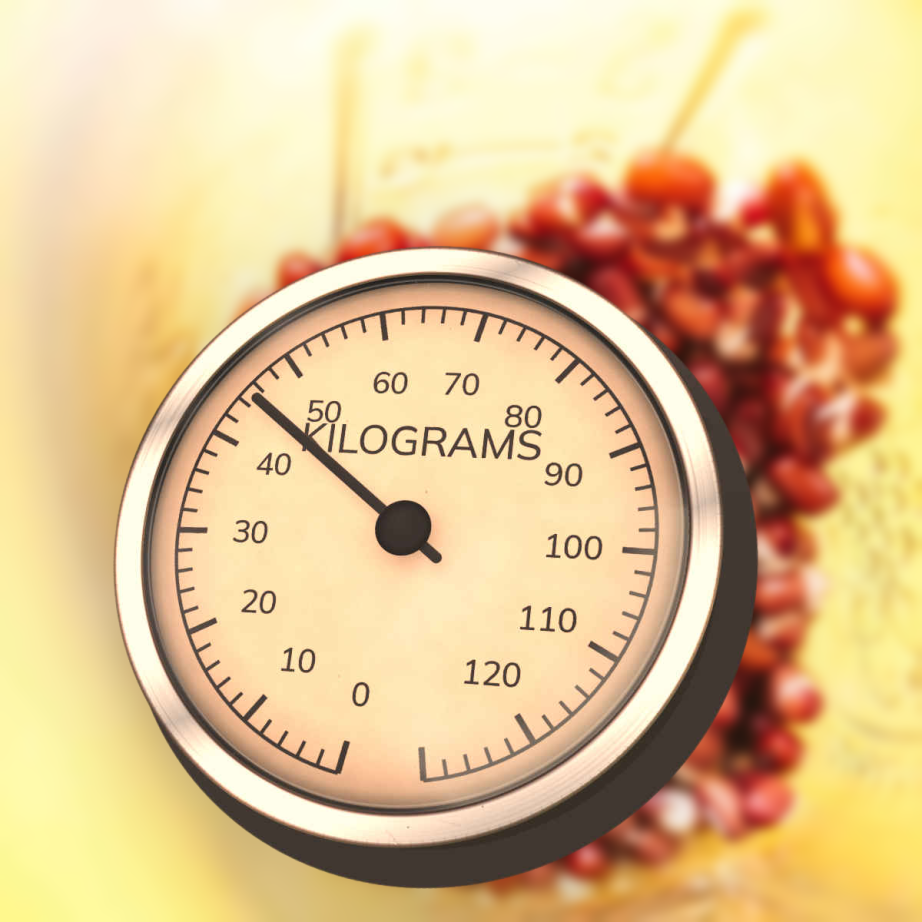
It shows value=45 unit=kg
